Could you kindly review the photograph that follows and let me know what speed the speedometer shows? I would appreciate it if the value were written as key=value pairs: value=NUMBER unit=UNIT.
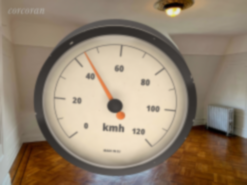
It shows value=45 unit=km/h
